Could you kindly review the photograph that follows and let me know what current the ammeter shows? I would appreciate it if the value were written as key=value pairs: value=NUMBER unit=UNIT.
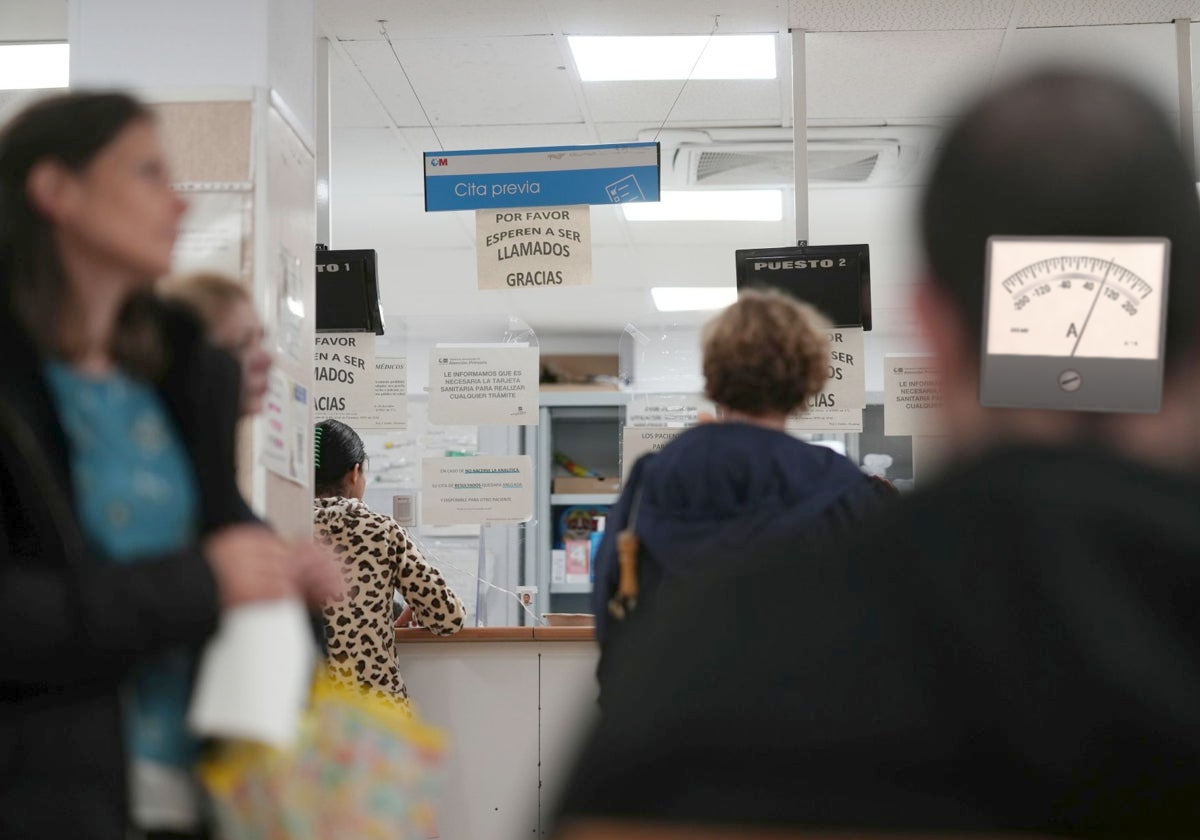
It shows value=80 unit=A
